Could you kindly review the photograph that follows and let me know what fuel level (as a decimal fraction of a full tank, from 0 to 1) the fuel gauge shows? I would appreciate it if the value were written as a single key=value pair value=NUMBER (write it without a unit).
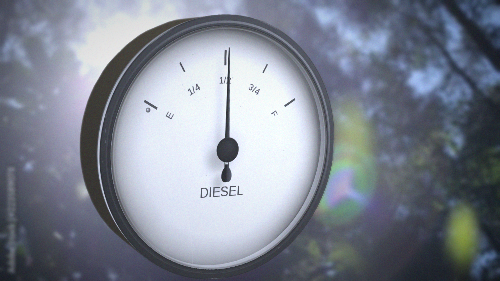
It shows value=0.5
